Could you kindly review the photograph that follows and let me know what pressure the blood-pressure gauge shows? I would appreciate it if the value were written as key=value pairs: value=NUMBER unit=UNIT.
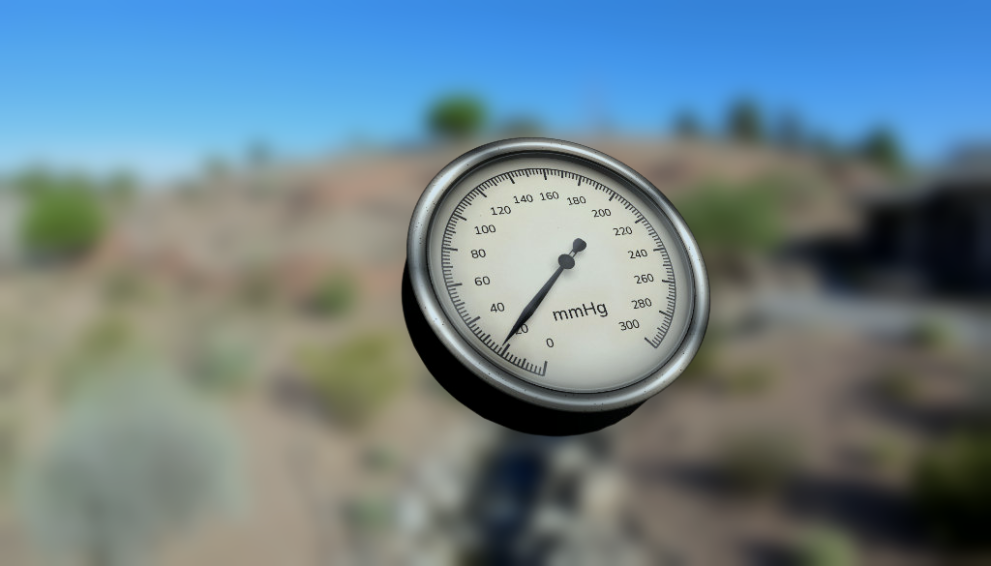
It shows value=22 unit=mmHg
